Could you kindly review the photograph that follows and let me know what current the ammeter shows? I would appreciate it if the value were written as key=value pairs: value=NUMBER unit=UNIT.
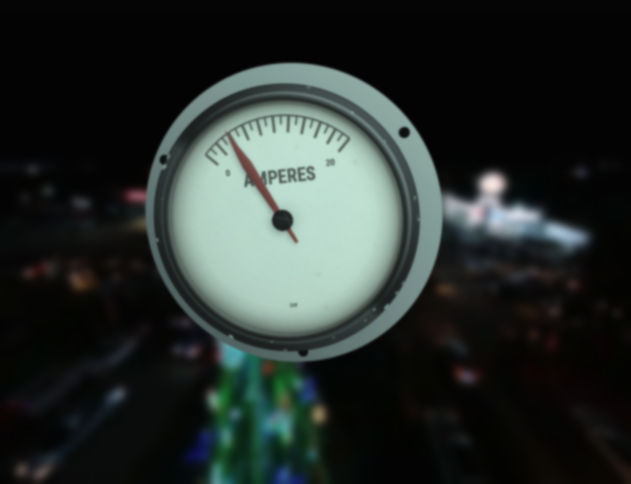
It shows value=4 unit=A
